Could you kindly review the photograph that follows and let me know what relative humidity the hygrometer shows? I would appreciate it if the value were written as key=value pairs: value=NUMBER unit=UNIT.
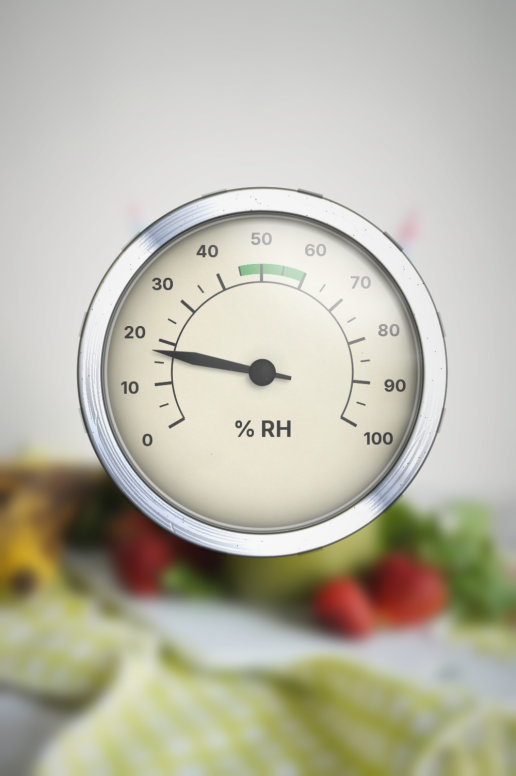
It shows value=17.5 unit=%
